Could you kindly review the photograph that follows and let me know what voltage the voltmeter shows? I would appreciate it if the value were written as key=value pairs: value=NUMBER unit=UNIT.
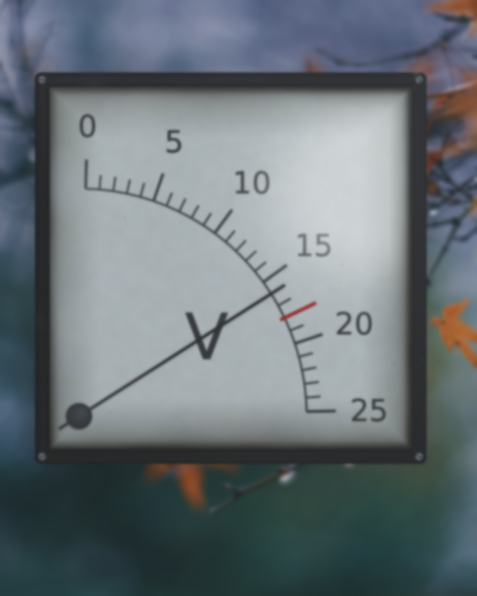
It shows value=16 unit=V
